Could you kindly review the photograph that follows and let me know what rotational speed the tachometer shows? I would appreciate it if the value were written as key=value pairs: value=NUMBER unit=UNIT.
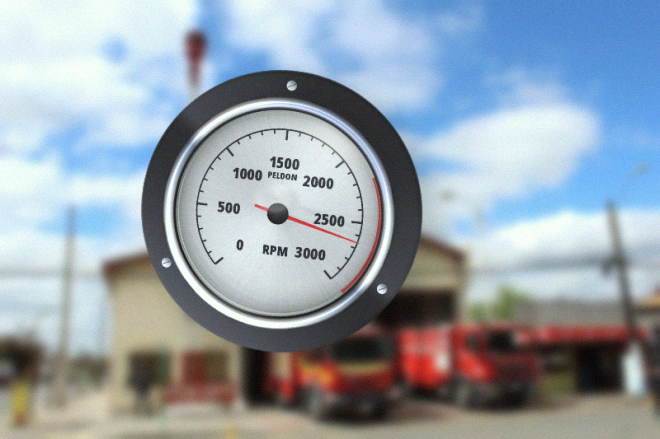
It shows value=2650 unit=rpm
